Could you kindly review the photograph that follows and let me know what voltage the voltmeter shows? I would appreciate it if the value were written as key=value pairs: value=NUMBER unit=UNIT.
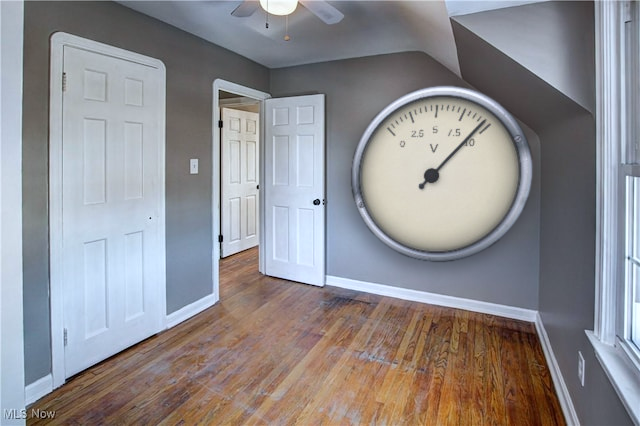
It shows value=9.5 unit=V
